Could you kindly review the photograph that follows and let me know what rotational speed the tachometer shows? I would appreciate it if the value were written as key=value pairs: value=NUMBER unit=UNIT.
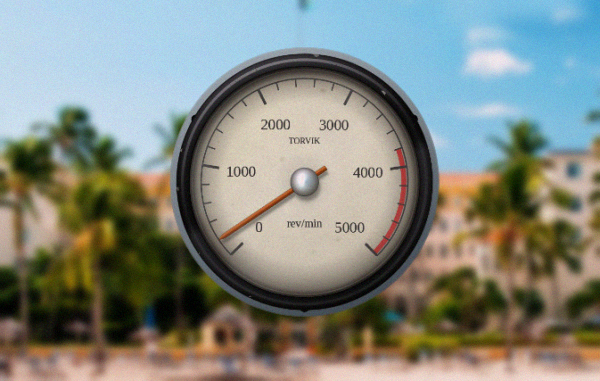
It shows value=200 unit=rpm
